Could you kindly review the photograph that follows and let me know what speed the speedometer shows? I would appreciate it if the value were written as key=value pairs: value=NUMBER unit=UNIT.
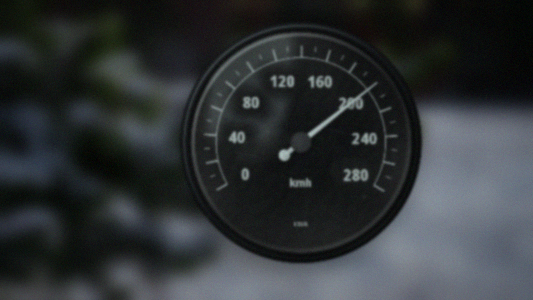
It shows value=200 unit=km/h
